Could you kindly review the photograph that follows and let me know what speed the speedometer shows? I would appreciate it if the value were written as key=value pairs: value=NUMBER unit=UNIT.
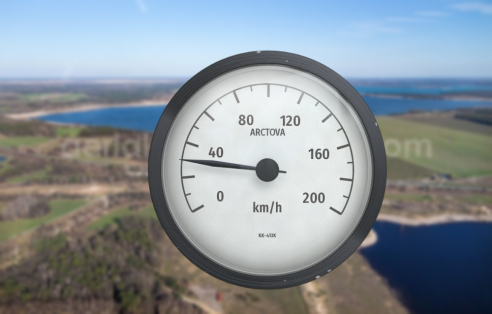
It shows value=30 unit=km/h
